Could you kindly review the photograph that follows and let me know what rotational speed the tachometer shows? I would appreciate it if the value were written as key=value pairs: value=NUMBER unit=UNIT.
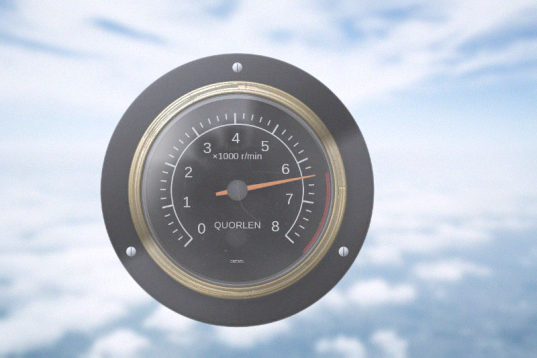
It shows value=6400 unit=rpm
